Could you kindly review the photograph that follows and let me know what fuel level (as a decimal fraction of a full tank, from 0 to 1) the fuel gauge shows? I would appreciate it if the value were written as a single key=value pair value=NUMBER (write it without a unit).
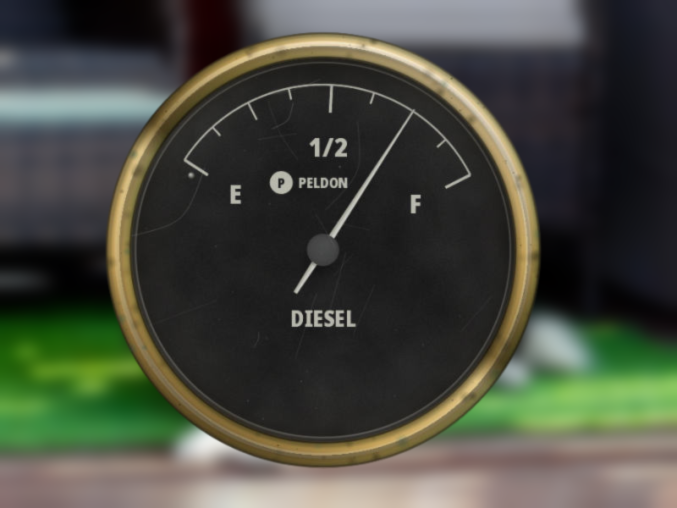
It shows value=0.75
